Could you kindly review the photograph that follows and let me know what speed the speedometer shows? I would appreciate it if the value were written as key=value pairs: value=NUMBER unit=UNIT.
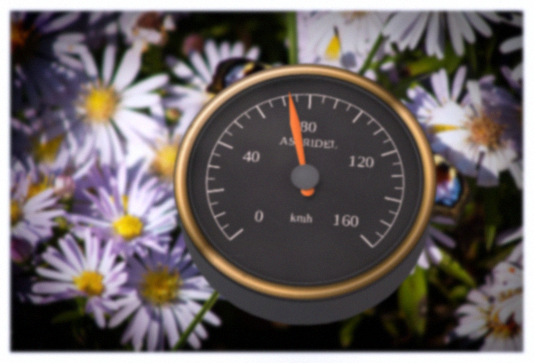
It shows value=72.5 unit=km/h
